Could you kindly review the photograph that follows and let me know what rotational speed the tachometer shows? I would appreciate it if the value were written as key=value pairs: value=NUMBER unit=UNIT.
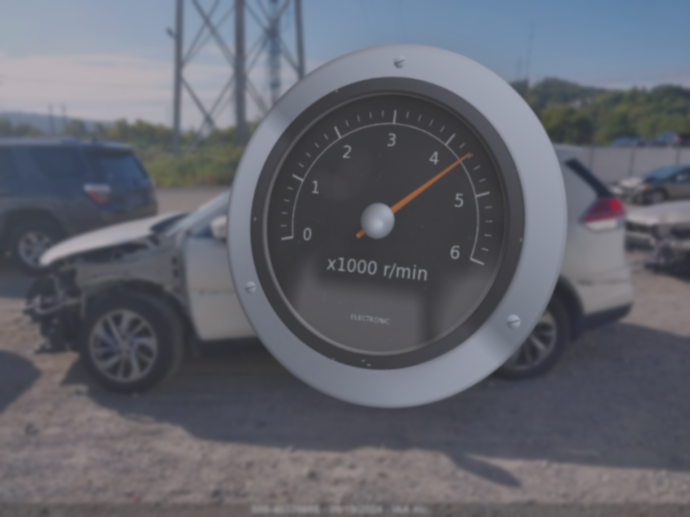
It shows value=4400 unit=rpm
